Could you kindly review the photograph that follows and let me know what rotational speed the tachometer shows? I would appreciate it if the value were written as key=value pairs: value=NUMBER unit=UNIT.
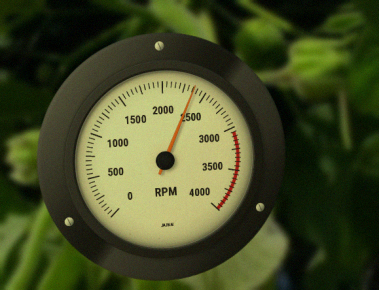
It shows value=2350 unit=rpm
